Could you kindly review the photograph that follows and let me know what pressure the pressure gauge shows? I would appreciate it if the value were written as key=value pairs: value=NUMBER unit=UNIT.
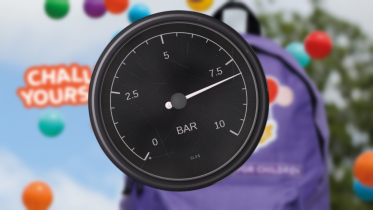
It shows value=8 unit=bar
